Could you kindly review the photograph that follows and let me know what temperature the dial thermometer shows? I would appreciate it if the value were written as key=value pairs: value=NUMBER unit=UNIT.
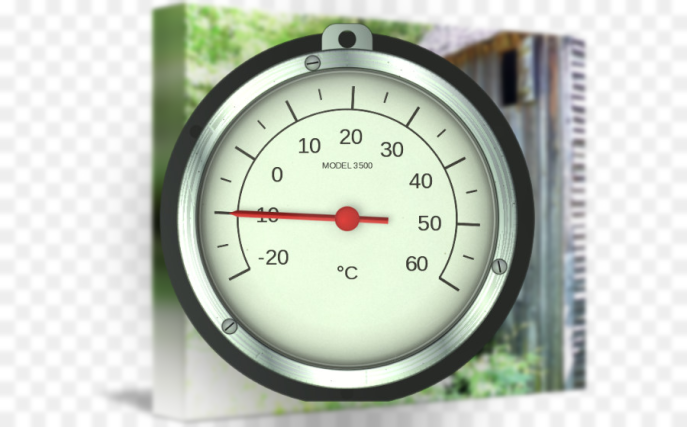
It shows value=-10 unit=°C
